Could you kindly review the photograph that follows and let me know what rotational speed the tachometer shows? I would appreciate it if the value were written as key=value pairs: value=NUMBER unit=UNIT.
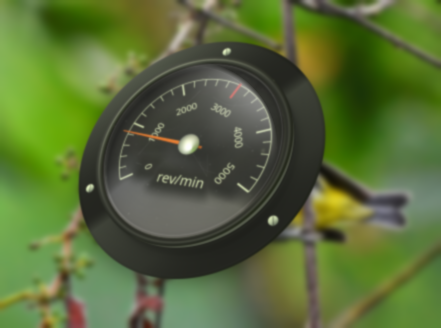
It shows value=800 unit=rpm
